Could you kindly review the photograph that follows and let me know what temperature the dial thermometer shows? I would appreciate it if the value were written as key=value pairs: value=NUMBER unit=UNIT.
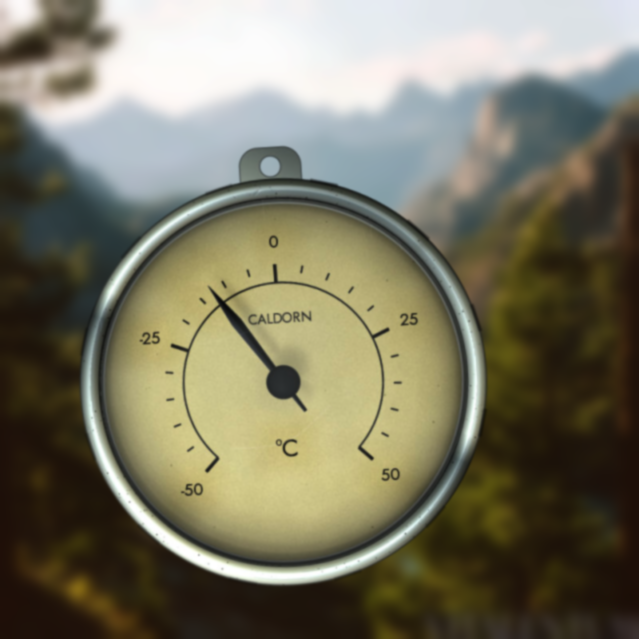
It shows value=-12.5 unit=°C
